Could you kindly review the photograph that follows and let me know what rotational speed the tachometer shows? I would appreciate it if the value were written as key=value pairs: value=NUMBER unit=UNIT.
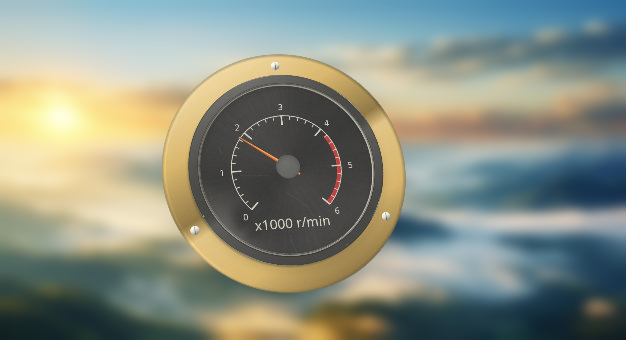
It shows value=1800 unit=rpm
